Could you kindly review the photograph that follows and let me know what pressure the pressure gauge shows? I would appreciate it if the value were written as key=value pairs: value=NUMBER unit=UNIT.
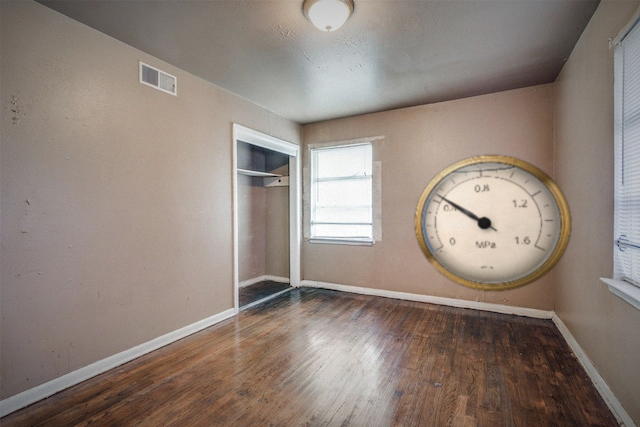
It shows value=0.45 unit=MPa
